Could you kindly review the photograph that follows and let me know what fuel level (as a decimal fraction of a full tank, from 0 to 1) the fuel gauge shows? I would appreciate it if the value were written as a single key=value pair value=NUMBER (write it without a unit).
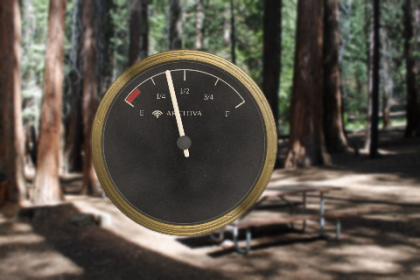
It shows value=0.375
